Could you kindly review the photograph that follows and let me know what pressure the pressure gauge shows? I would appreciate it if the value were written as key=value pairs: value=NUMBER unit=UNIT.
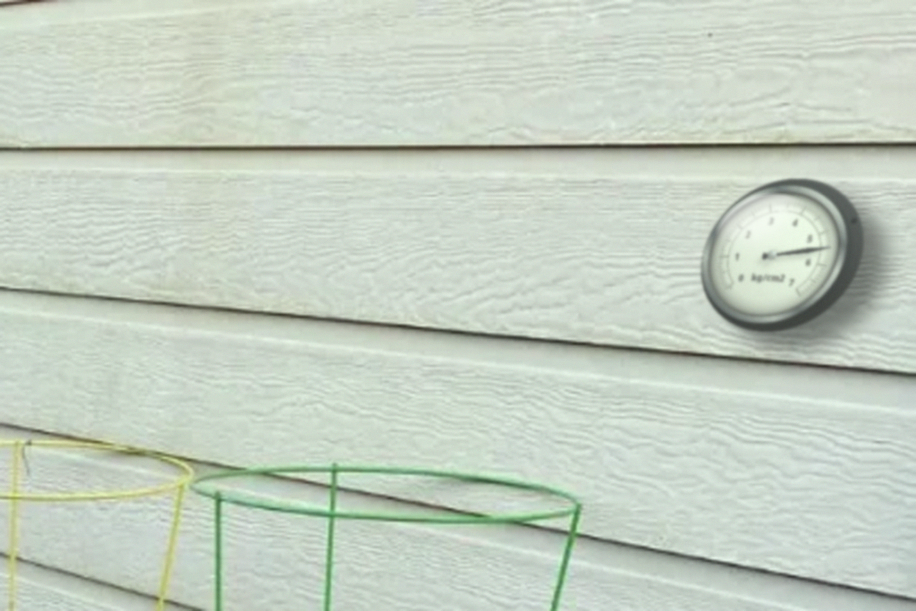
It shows value=5.5 unit=kg/cm²
